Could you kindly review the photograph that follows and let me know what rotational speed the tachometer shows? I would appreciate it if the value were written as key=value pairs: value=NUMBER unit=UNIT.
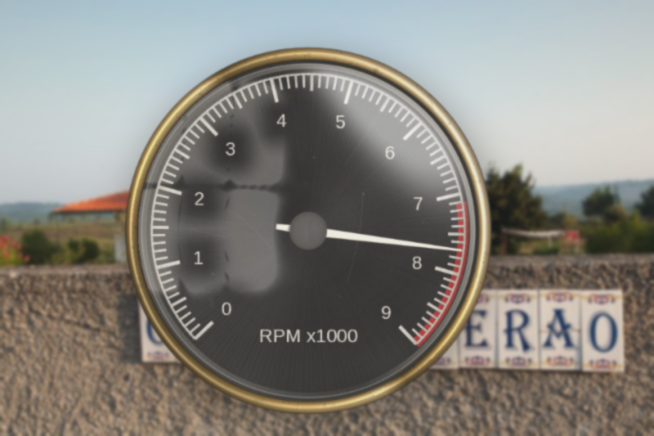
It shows value=7700 unit=rpm
